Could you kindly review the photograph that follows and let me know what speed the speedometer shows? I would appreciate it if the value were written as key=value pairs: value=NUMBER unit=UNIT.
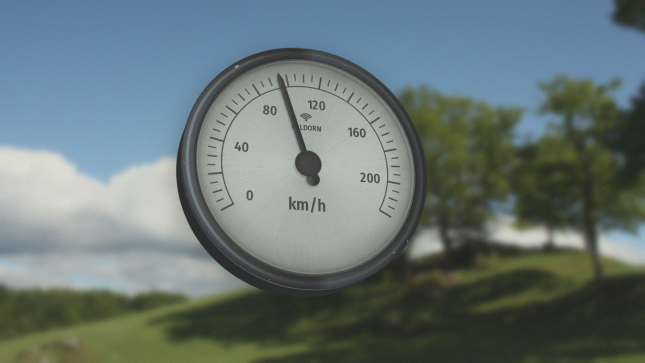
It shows value=95 unit=km/h
